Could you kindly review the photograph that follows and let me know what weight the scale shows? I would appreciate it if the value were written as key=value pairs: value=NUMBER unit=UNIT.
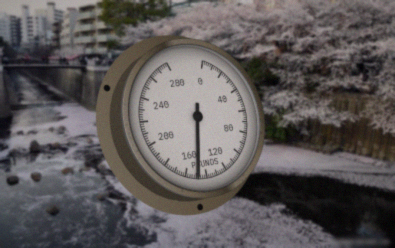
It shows value=150 unit=lb
